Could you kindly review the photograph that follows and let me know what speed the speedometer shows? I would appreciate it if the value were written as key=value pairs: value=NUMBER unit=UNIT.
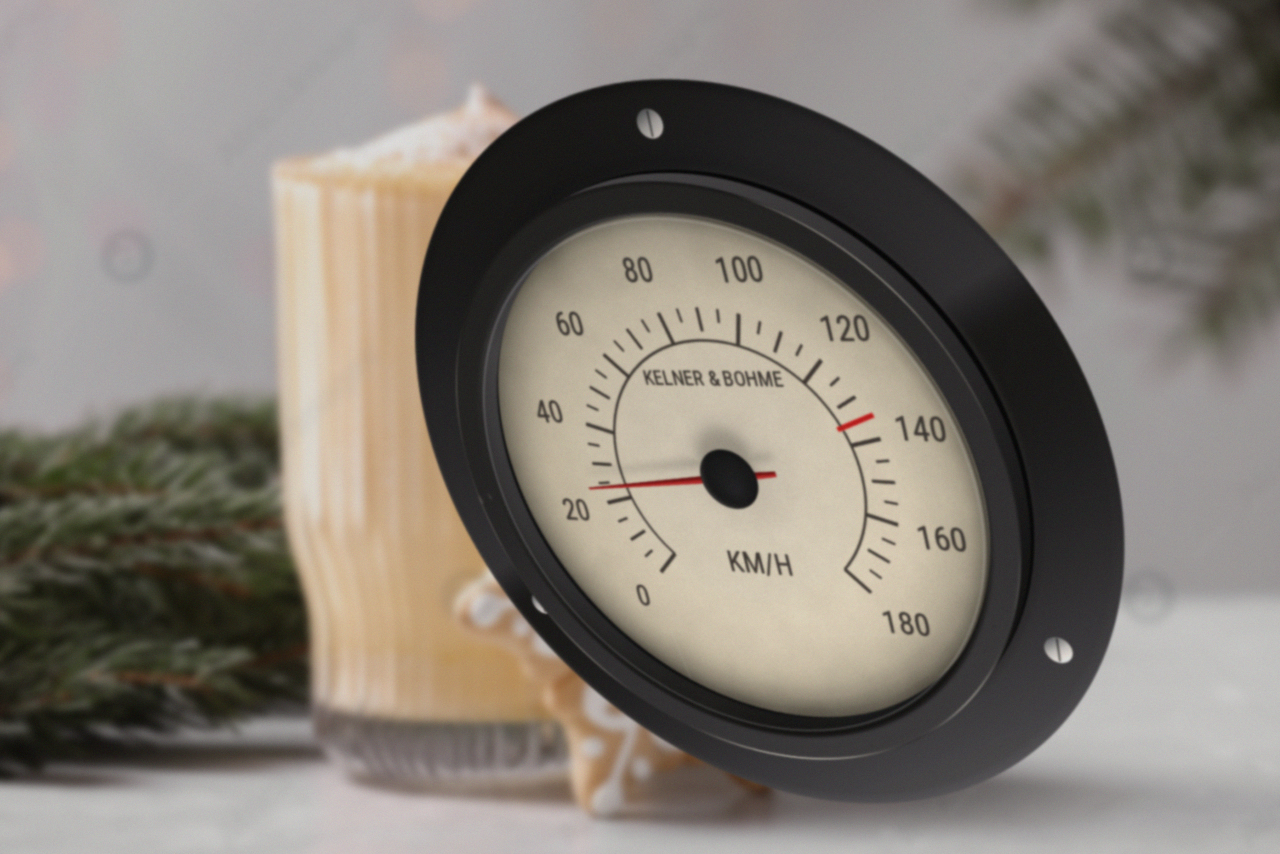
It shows value=25 unit=km/h
